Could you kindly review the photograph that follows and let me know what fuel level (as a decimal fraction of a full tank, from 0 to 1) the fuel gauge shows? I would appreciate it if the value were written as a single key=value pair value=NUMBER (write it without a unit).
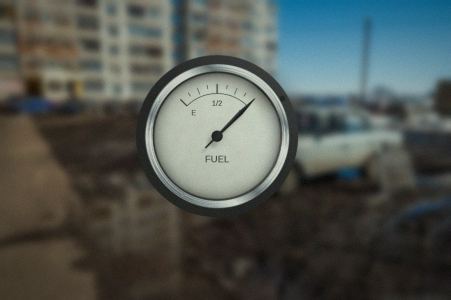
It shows value=1
